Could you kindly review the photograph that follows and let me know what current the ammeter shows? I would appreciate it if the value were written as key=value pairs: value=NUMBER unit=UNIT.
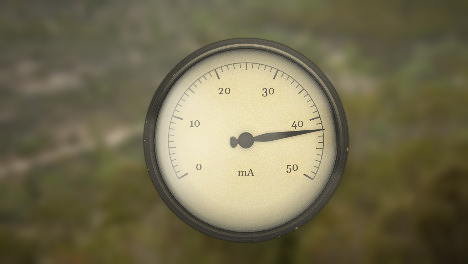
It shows value=42 unit=mA
